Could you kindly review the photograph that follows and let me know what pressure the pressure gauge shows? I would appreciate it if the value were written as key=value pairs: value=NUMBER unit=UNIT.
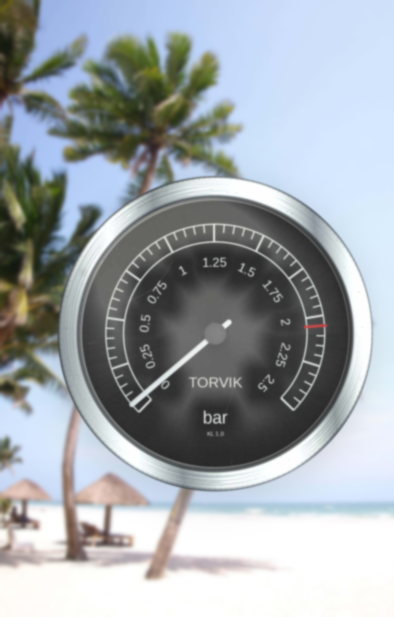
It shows value=0.05 unit=bar
